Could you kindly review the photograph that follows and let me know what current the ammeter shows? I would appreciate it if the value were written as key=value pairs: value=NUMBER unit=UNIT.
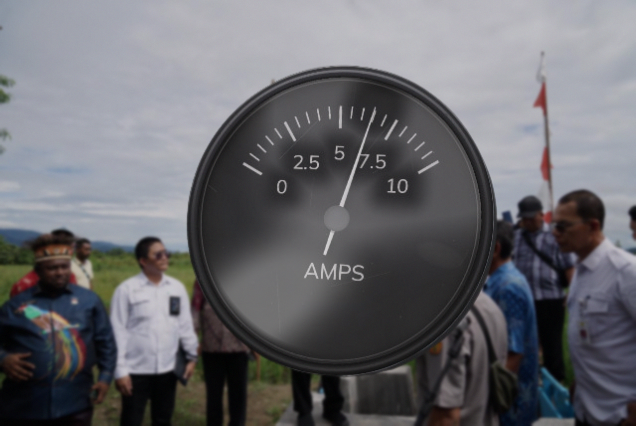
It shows value=6.5 unit=A
